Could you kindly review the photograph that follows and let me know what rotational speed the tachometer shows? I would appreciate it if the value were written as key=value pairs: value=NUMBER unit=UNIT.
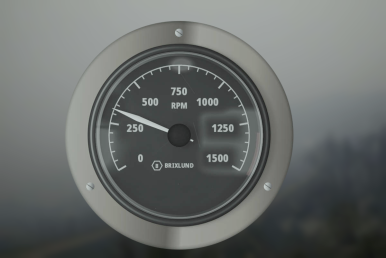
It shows value=325 unit=rpm
